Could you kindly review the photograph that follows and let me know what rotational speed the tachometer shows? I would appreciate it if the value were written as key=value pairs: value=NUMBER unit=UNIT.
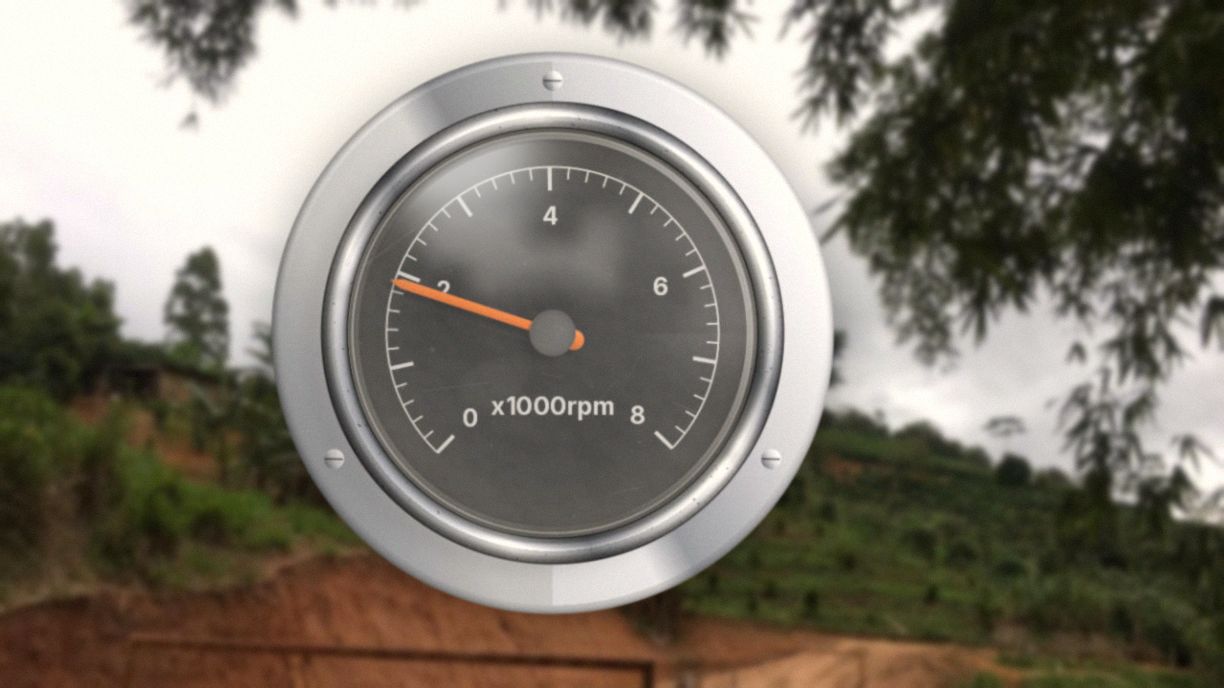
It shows value=1900 unit=rpm
